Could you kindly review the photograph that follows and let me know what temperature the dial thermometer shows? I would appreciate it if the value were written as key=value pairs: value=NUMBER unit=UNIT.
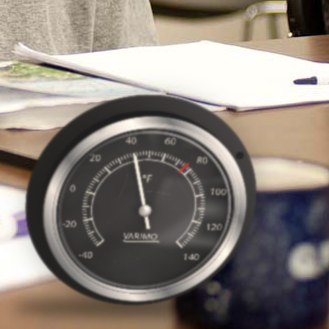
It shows value=40 unit=°F
